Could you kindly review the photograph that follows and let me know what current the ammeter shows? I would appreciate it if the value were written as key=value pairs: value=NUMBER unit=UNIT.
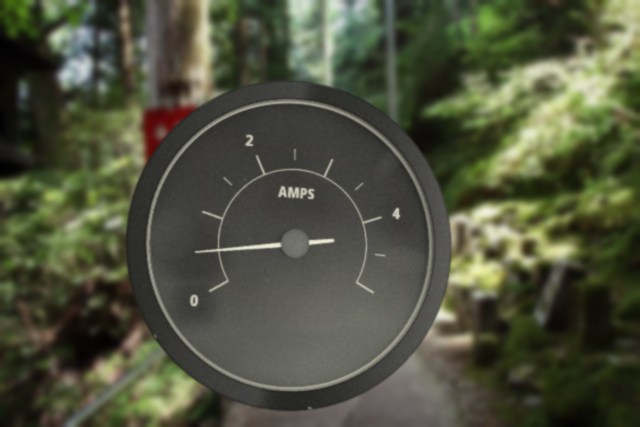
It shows value=0.5 unit=A
